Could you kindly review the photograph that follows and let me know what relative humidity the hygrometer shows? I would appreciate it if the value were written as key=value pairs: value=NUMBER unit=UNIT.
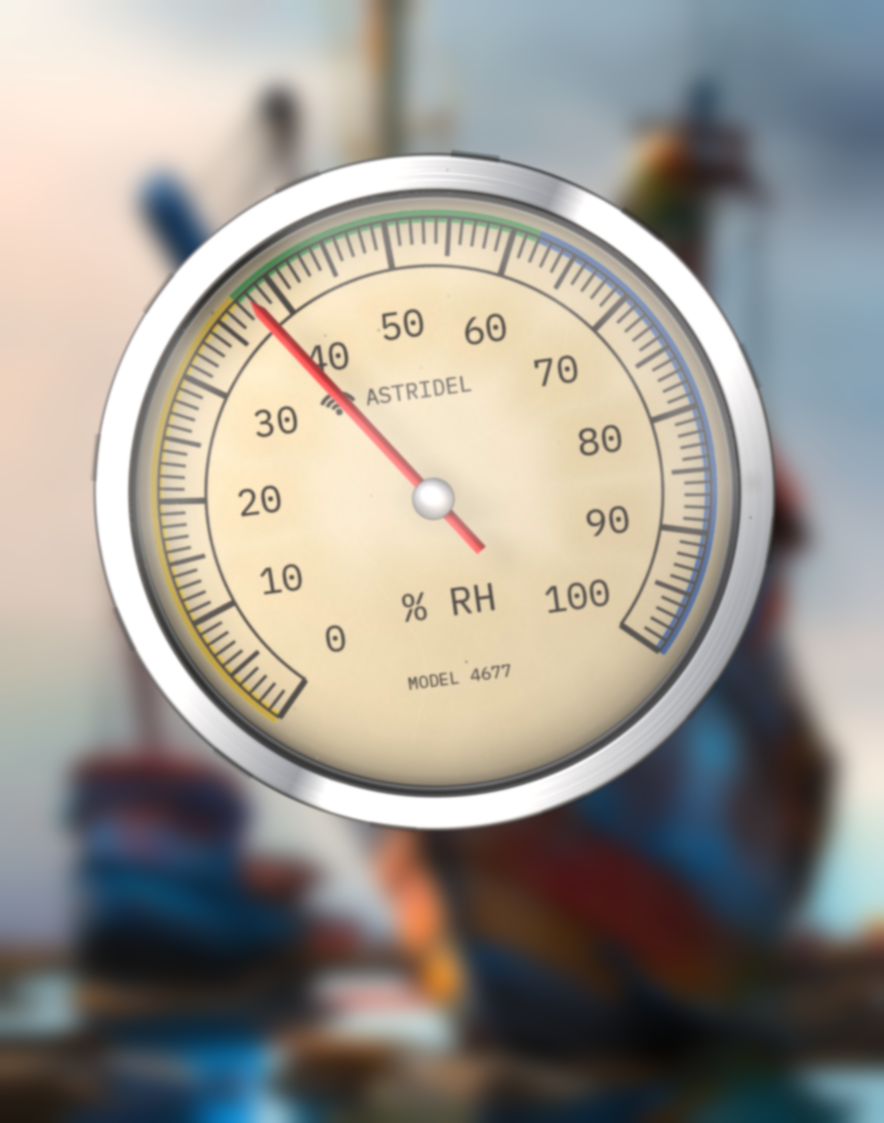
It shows value=38 unit=%
